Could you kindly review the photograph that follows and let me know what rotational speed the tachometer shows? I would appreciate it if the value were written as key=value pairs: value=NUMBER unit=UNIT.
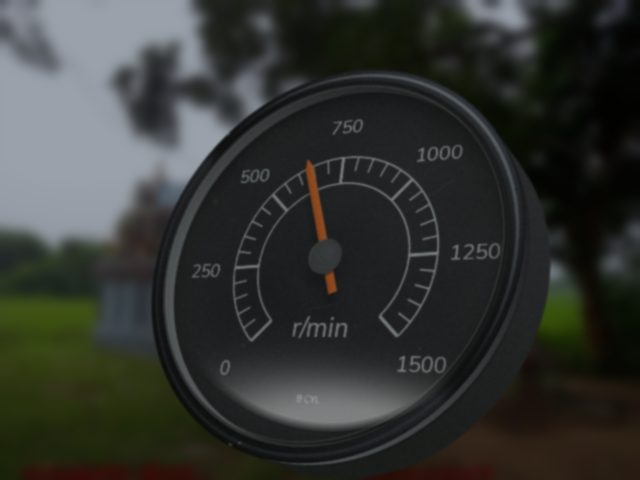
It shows value=650 unit=rpm
